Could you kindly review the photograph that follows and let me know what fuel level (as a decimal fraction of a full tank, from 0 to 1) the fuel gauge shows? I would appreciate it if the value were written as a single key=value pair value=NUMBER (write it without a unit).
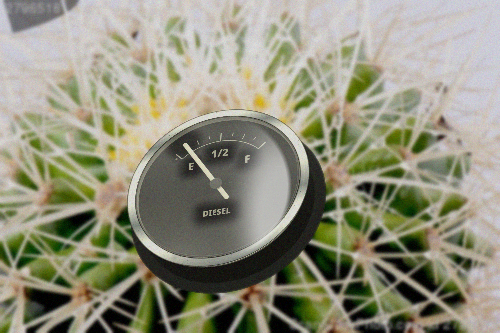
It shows value=0.125
